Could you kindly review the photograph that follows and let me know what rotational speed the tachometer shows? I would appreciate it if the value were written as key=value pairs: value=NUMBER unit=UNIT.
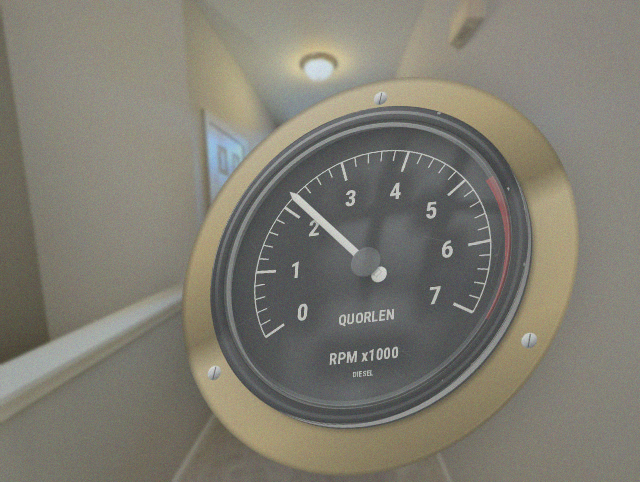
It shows value=2200 unit=rpm
